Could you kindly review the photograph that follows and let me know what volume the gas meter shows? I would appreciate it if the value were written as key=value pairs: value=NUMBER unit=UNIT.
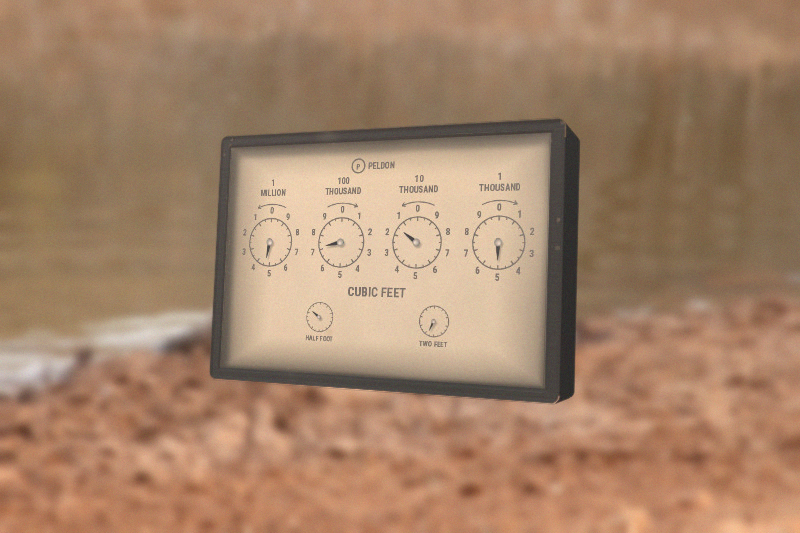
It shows value=471500 unit=ft³
